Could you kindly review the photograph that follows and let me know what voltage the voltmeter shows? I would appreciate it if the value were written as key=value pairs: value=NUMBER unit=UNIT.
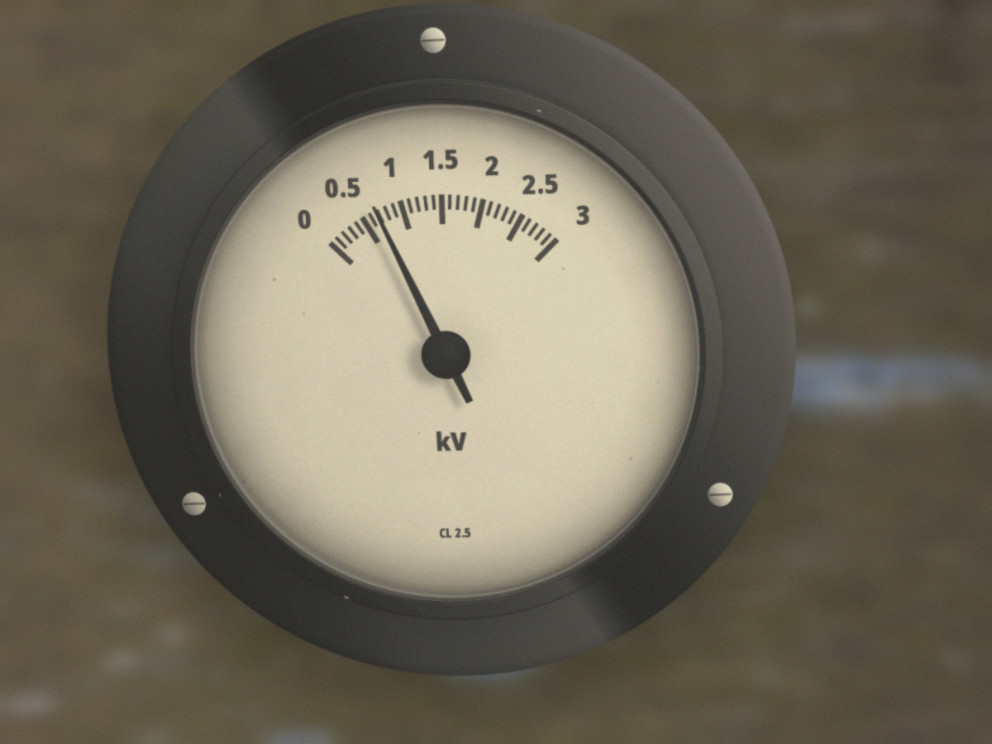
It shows value=0.7 unit=kV
